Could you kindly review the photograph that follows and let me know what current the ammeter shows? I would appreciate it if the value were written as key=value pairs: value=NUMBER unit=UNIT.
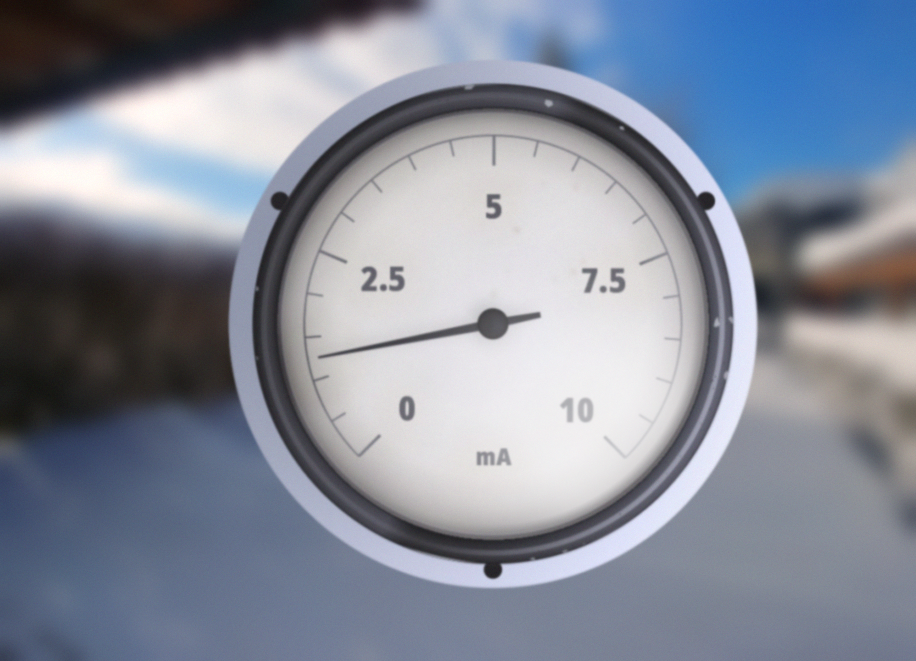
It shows value=1.25 unit=mA
